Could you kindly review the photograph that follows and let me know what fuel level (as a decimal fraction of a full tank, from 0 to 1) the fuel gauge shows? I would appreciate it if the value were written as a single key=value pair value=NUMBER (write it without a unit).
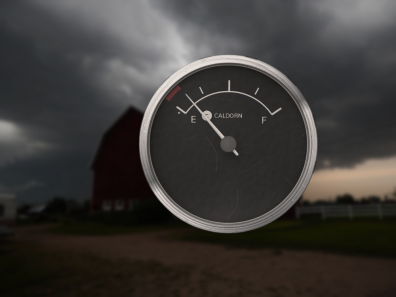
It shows value=0.125
